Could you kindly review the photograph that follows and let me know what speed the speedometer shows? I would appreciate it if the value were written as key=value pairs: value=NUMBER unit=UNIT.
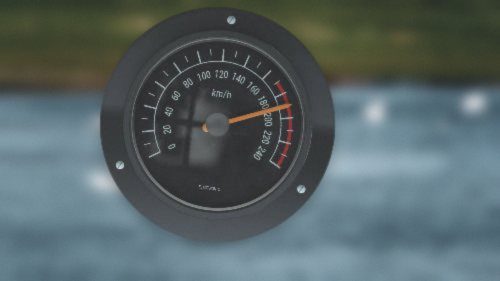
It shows value=190 unit=km/h
